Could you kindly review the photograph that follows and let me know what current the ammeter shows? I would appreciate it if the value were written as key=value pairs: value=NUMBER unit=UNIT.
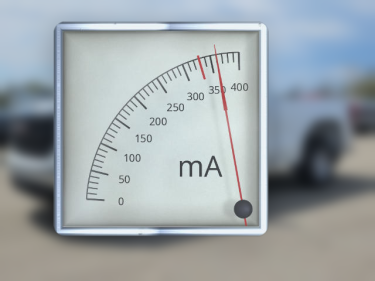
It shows value=360 unit=mA
